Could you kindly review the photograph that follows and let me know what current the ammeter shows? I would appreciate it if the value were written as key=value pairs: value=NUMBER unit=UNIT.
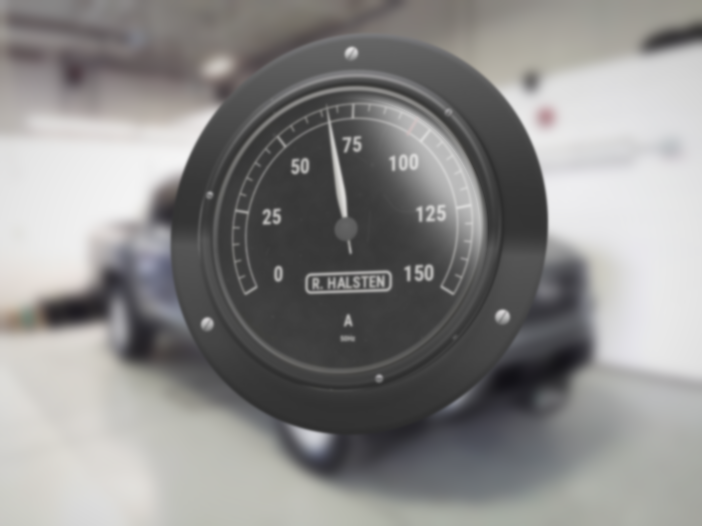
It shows value=67.5 unit=A
